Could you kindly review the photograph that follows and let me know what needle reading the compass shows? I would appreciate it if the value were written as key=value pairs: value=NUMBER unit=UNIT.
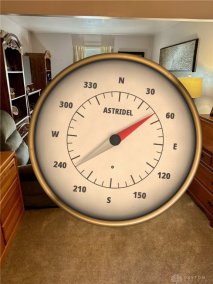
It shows value=50 unit=°
